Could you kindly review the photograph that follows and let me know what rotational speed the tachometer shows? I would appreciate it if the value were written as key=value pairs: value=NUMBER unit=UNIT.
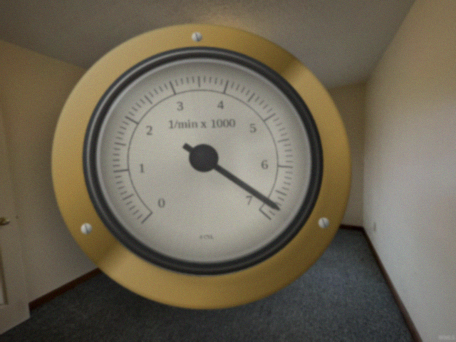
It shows value=6800 unit=rpm
